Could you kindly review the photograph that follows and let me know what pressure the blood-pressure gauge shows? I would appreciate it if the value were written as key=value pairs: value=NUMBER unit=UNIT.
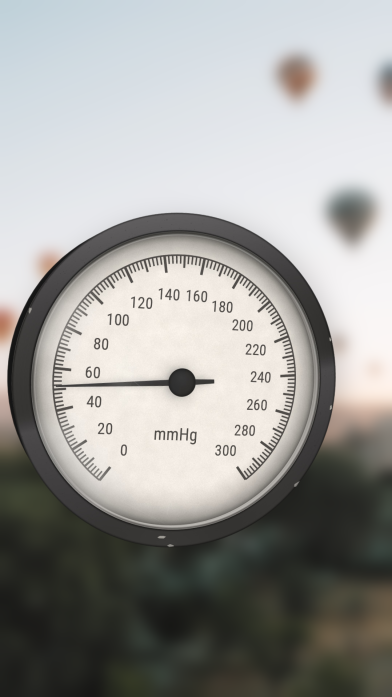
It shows value=52 unit=mmHg
